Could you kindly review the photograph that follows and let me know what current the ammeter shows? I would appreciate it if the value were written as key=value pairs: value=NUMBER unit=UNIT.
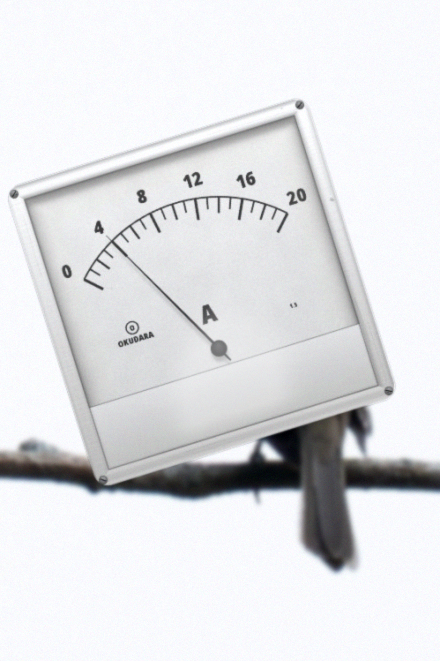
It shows value=4 unit=A
